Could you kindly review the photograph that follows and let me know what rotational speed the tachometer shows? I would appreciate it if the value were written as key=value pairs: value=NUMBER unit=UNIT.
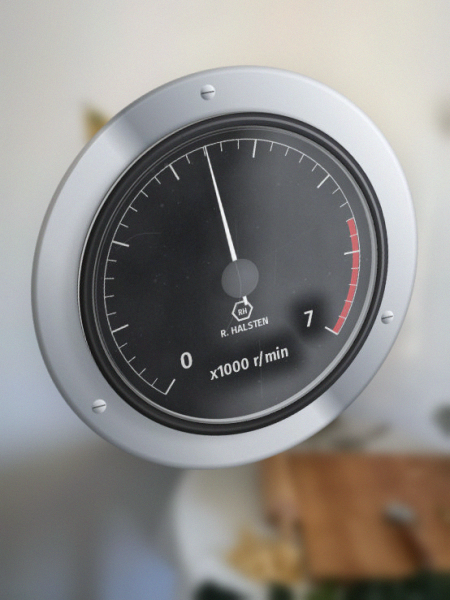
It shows value=3400 unit=rpm
